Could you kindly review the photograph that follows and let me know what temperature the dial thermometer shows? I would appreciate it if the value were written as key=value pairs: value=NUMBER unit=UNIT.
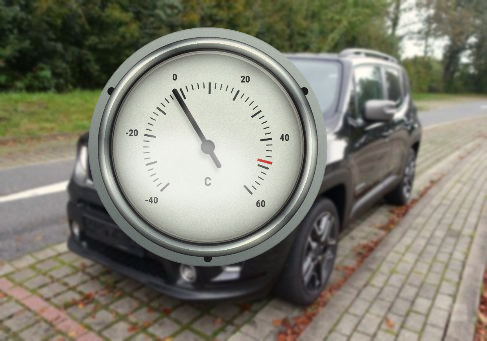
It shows value=-2 unit=°C
